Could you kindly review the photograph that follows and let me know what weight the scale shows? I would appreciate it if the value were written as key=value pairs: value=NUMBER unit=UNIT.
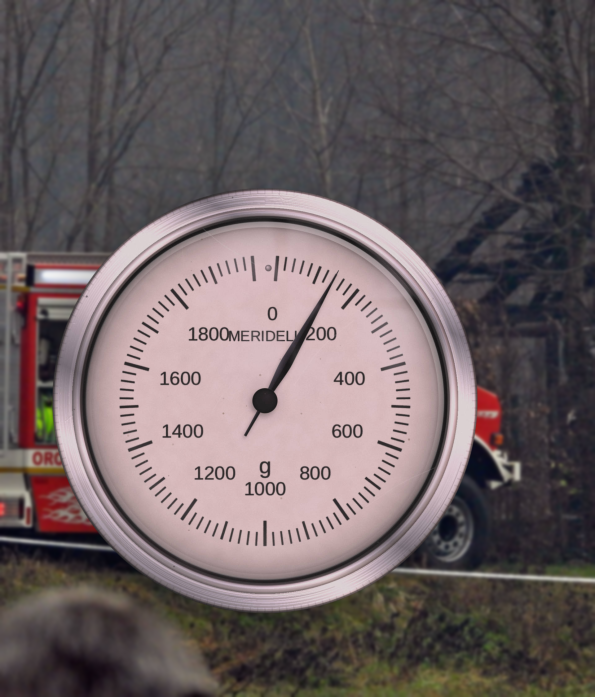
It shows value=140 unit=g
